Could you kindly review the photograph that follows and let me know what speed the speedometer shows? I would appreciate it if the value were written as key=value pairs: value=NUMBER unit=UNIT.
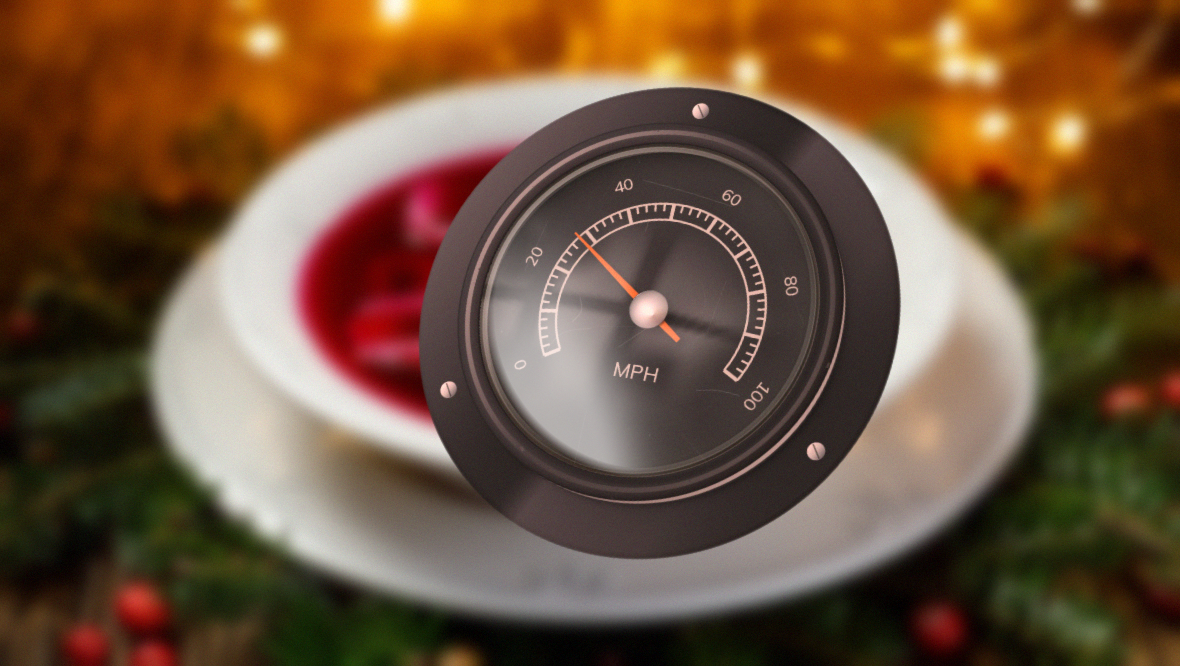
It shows value=28 unit=mph
